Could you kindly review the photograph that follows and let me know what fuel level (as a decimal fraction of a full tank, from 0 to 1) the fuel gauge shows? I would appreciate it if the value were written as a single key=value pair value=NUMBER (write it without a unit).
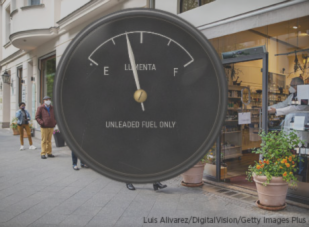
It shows value=0.375
